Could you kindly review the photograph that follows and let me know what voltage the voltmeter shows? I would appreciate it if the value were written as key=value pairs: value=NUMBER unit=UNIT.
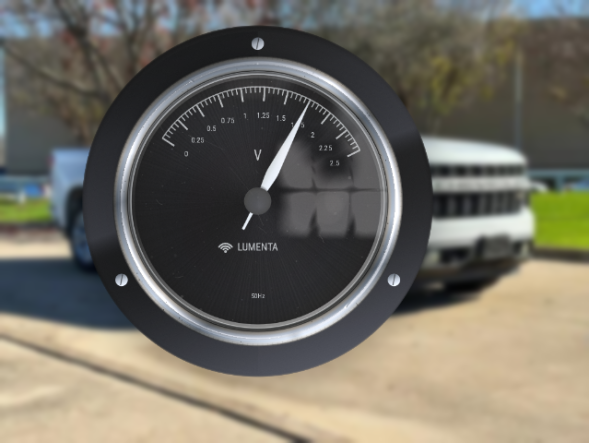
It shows value=1.75 unit=V
